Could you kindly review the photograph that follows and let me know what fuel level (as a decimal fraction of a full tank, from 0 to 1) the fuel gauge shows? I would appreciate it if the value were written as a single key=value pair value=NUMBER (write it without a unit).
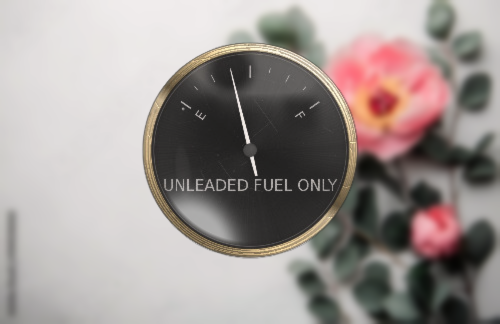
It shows value=0.375
